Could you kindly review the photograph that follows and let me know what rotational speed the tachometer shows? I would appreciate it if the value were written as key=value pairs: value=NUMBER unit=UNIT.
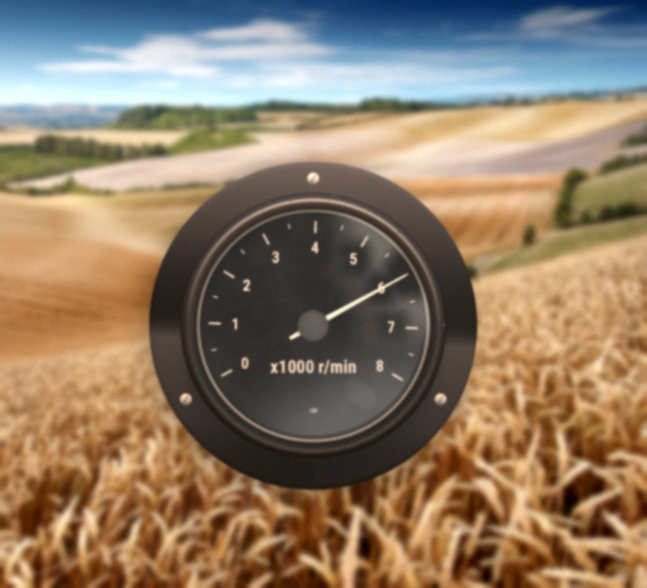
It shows value=6000 unit=rpm
